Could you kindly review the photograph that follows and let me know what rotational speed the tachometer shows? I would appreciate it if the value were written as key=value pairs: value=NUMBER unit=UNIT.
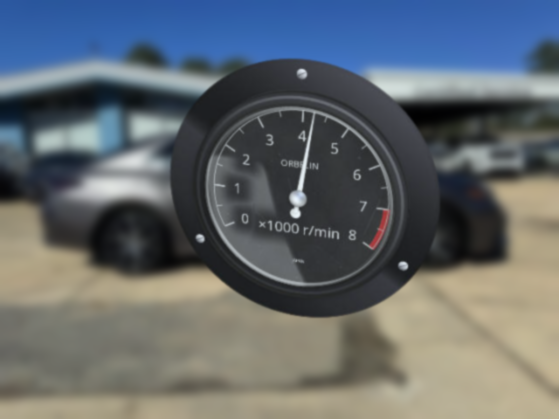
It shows value=4250 unit=rpm
